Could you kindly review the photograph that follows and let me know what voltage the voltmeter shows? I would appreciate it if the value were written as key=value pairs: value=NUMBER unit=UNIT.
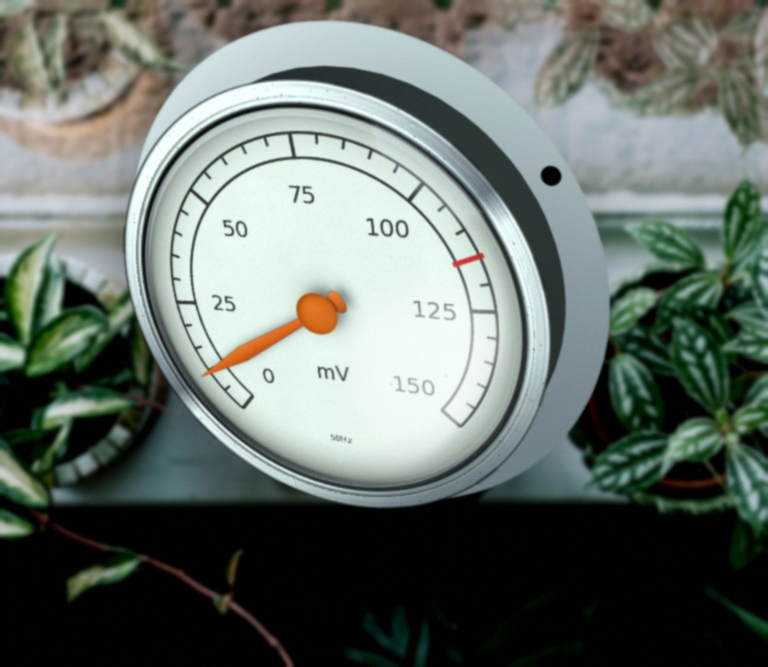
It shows value=10 unit=mV
